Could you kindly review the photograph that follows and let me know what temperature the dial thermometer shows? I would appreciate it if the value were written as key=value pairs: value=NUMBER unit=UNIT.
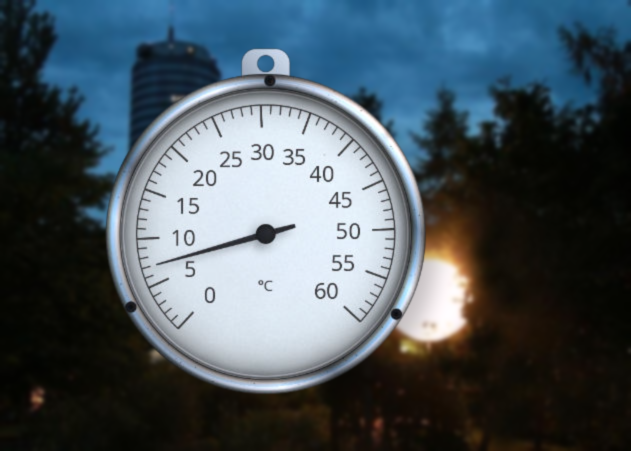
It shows value=7 unit=°C
